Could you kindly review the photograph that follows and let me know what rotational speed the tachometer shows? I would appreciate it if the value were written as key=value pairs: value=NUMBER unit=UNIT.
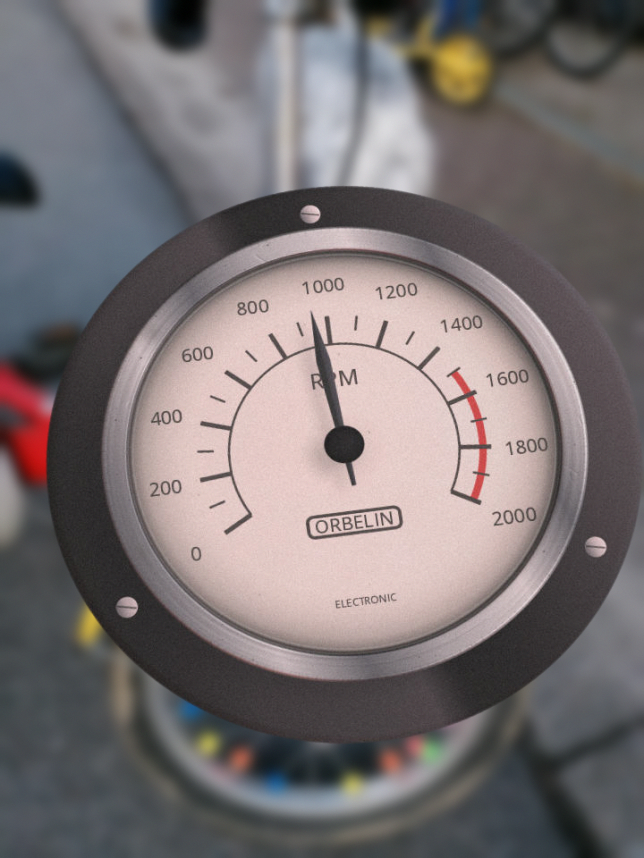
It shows value=950 unit=rpm
